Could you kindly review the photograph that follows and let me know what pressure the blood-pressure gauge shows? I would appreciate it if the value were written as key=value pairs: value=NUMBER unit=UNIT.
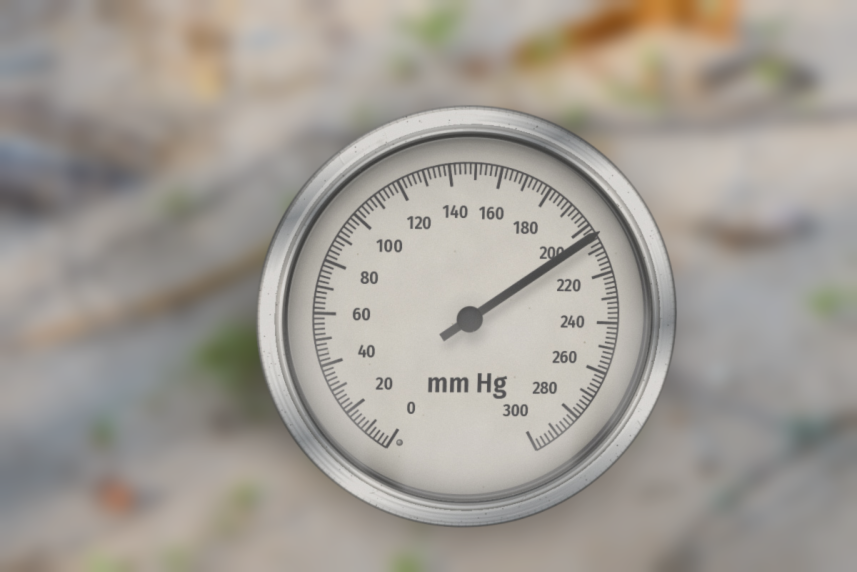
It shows value=204 unit=mmHg
